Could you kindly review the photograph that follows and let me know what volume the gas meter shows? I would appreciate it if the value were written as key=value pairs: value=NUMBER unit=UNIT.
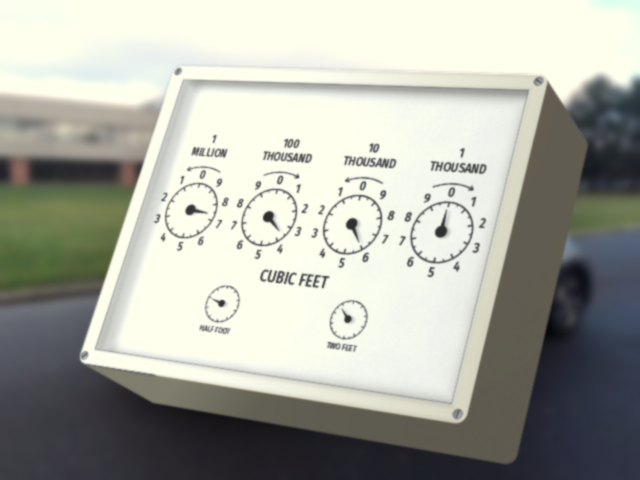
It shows value=736000 unit=ft³
